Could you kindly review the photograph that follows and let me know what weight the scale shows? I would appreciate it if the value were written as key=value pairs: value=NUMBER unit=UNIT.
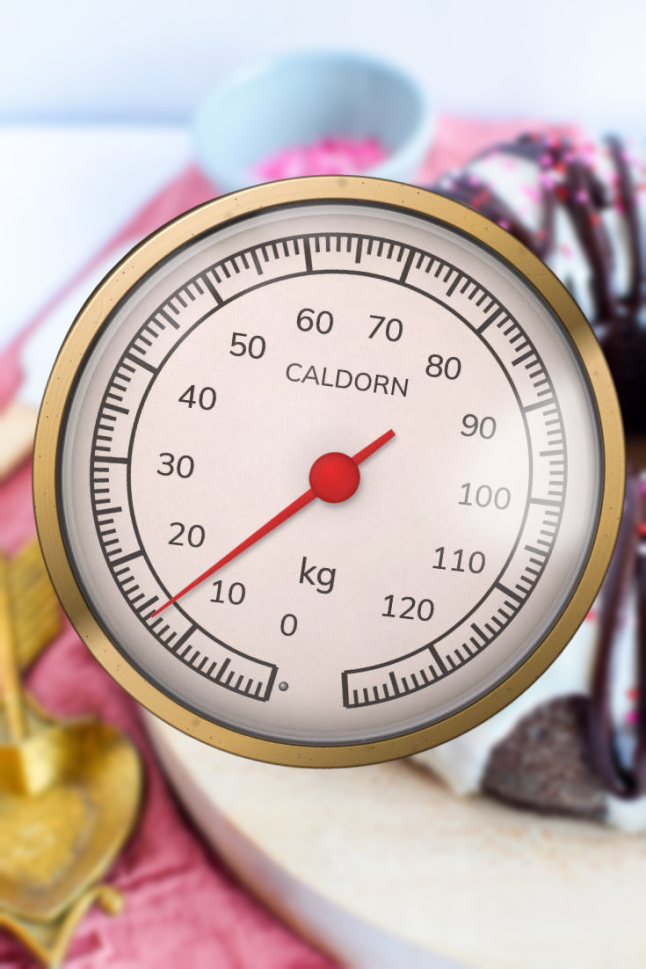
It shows value=14 unit=kg
